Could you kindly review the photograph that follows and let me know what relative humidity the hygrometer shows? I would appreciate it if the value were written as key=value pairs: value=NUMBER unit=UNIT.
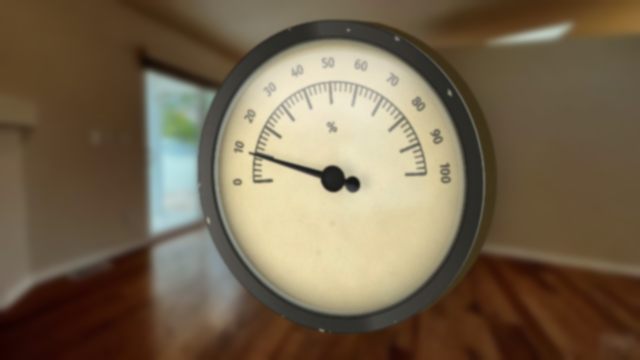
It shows value=10 unit=%
